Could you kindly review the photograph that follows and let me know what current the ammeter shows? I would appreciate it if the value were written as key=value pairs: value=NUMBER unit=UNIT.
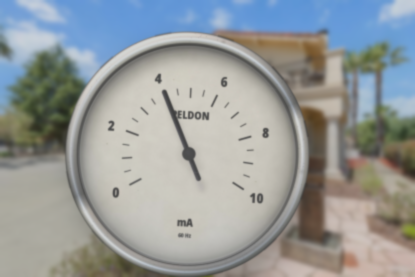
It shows value=4 unit=mA
